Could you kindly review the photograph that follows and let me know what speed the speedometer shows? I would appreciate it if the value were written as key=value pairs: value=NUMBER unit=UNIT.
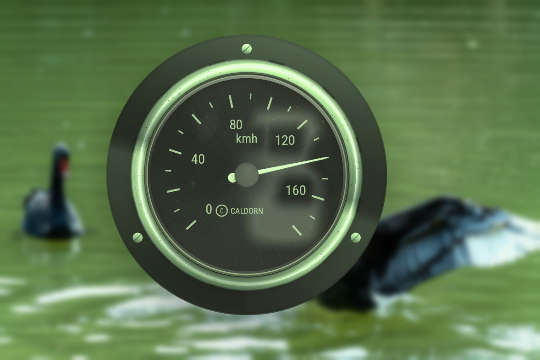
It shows value=140 unit=km/h
